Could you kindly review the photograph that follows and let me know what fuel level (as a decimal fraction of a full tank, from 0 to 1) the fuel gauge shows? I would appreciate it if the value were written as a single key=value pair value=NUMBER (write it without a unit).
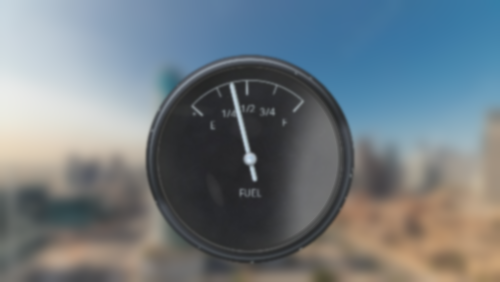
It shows value=0.375
